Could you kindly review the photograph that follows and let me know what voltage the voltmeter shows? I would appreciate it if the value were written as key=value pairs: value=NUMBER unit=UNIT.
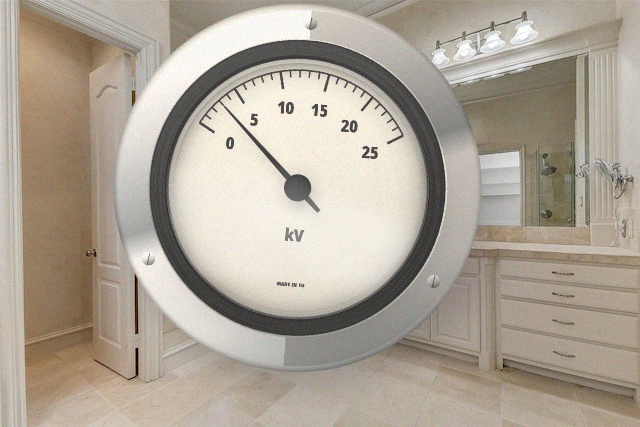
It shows value=3 unit=kV
